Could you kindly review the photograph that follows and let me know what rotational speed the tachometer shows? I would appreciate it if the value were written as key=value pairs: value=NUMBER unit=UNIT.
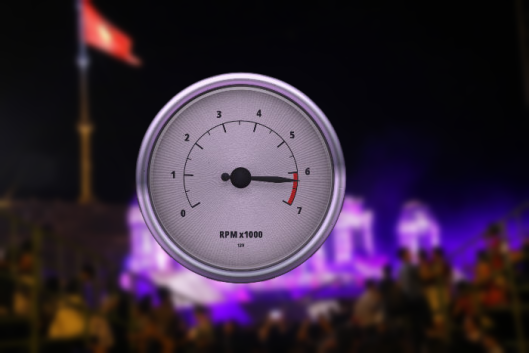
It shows value=6250 unit=rpm
